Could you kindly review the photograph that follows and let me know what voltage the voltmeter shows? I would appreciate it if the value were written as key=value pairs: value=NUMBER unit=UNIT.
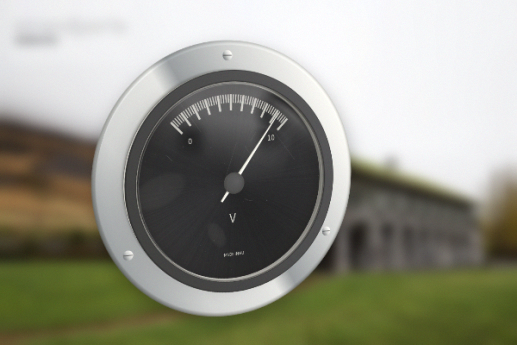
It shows value=9 unit=V
